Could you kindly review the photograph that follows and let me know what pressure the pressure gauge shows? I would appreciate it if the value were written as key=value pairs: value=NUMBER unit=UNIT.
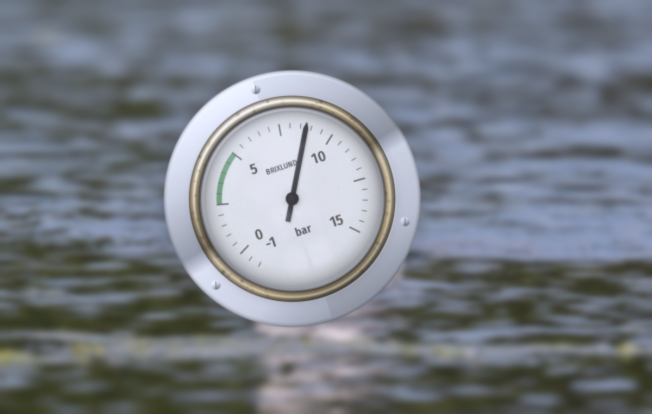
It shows value=8.75 unit=bar
